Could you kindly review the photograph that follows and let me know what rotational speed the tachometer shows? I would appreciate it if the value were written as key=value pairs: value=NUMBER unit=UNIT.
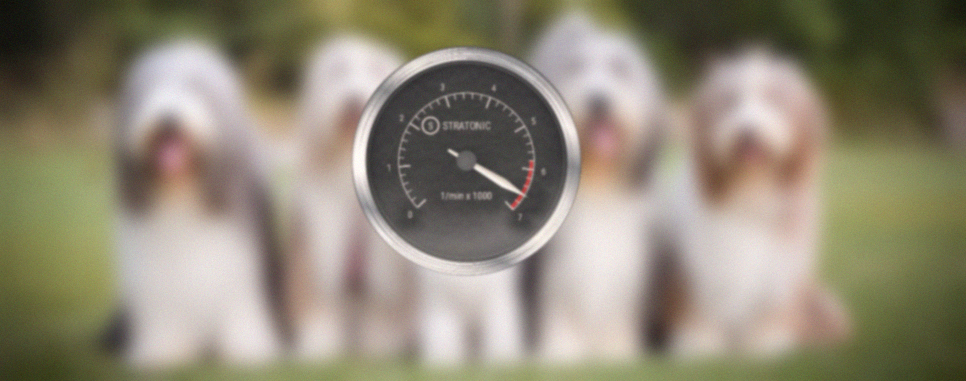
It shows value=6600 unit=rpm
